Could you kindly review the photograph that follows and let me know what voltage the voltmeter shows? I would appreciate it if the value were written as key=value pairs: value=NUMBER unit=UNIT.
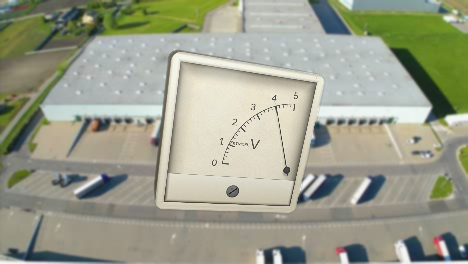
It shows value=4 unit=V
